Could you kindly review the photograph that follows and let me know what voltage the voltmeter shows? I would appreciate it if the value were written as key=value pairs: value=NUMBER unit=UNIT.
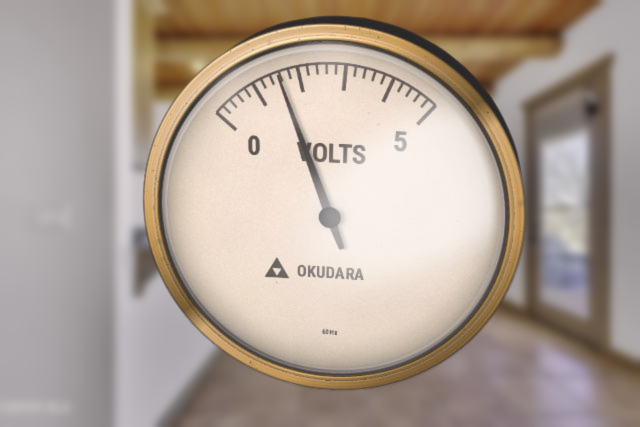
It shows value=1.6 unit=V
